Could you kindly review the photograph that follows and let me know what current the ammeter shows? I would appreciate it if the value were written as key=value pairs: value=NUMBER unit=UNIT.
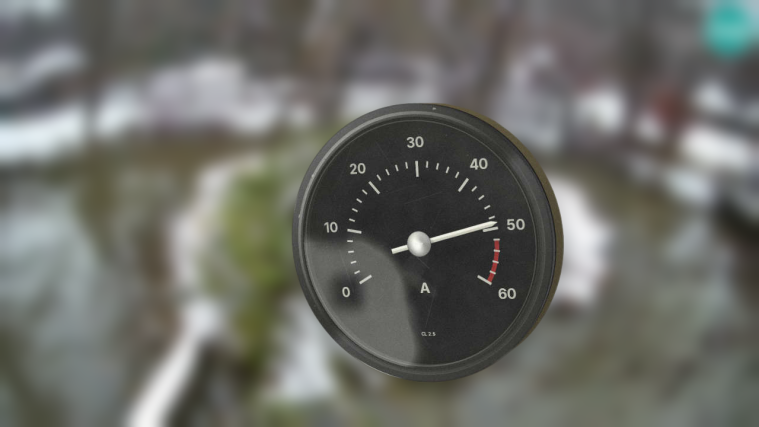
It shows value=49 unit=A
